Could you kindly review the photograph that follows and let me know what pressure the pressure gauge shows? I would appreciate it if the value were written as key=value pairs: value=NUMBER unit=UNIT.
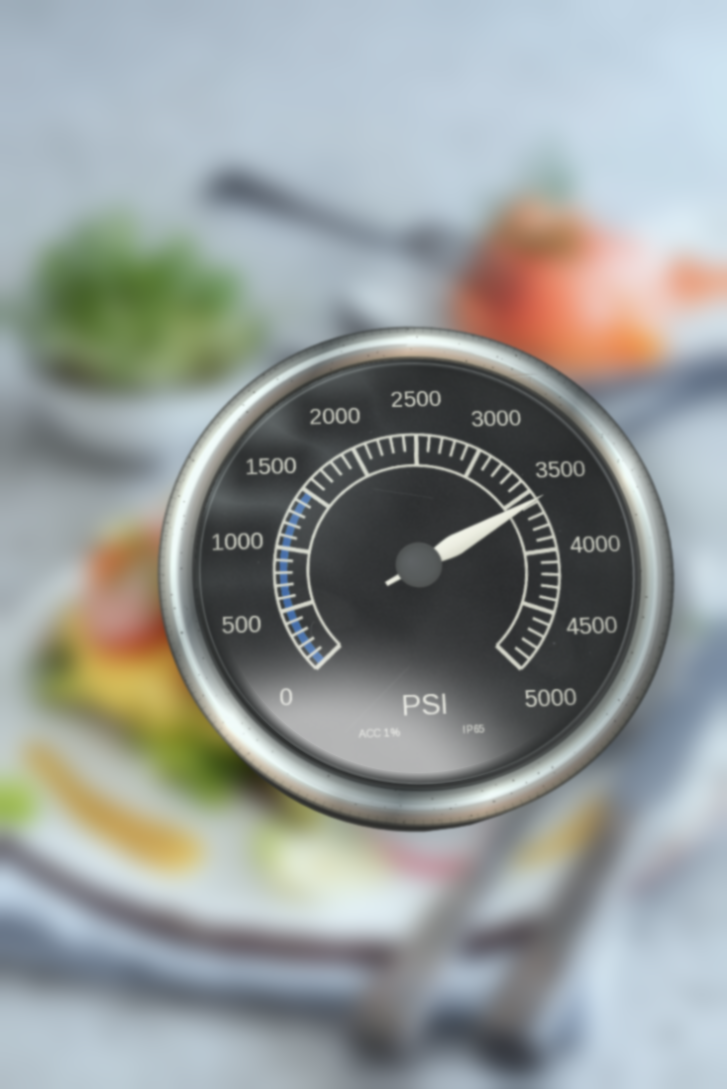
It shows value=3600 unit=psi
